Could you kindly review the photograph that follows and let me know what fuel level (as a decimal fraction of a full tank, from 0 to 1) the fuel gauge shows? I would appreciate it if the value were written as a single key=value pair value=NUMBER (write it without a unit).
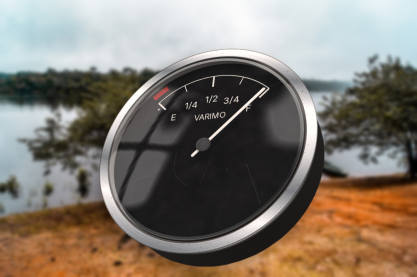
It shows value=1
